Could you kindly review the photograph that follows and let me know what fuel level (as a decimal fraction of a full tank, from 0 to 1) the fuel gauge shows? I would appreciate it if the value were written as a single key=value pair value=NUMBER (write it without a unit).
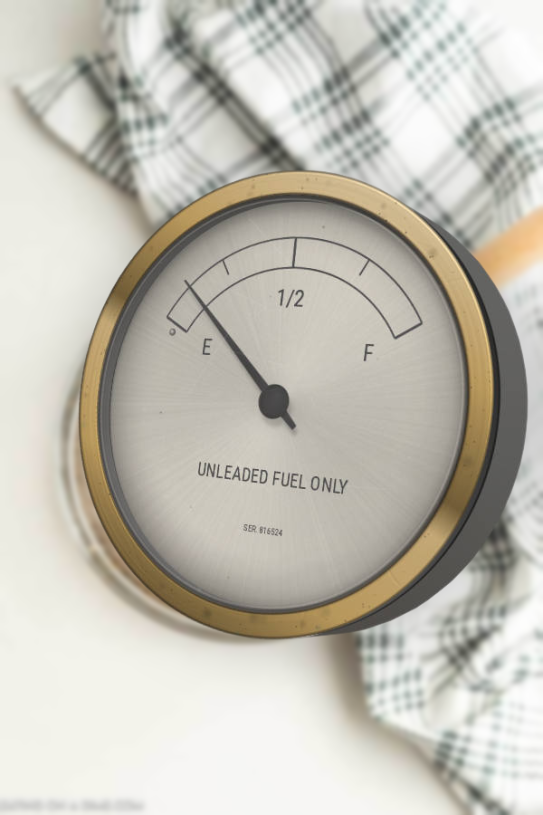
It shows value=0.125
